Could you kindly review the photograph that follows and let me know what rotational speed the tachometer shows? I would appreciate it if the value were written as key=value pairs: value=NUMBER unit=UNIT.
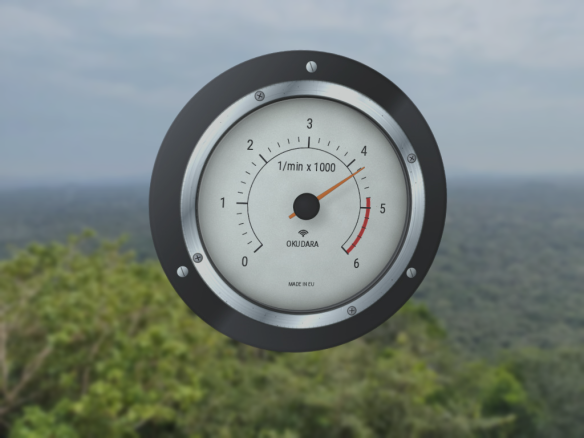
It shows value=4200 unit=rpm
